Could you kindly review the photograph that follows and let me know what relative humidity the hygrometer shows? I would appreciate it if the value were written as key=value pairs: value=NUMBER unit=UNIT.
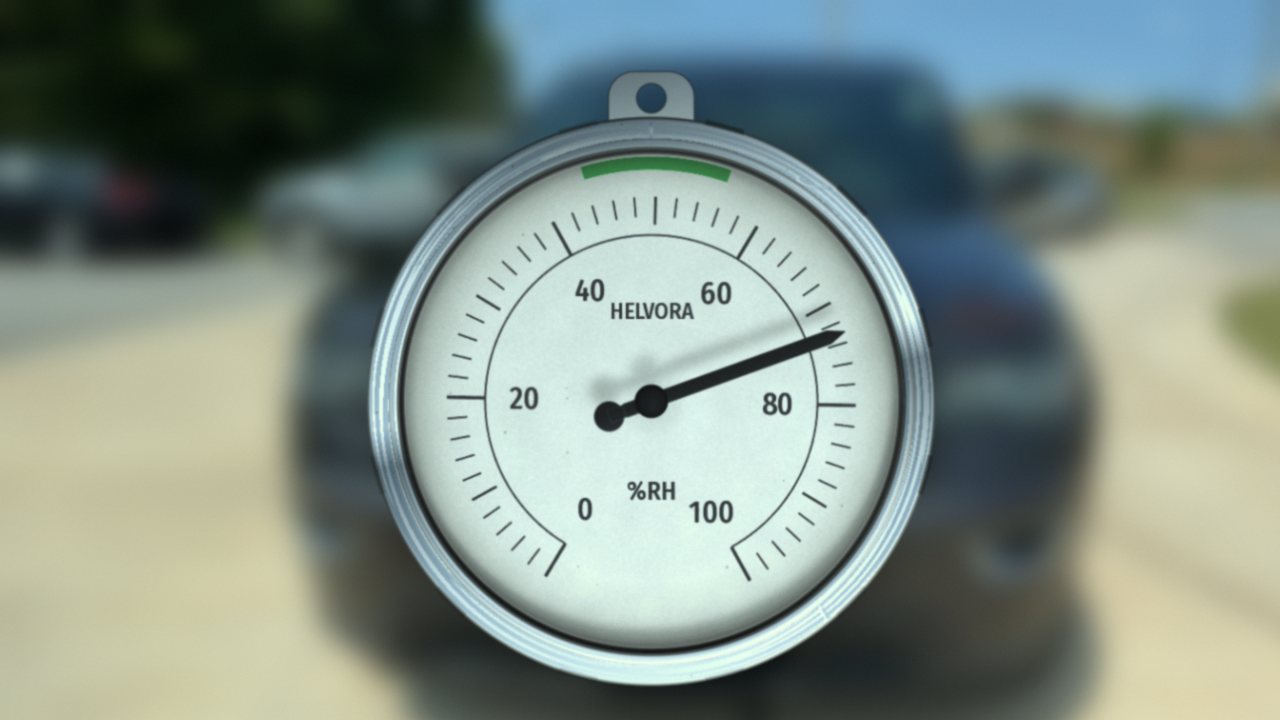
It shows value=73 unit=%
